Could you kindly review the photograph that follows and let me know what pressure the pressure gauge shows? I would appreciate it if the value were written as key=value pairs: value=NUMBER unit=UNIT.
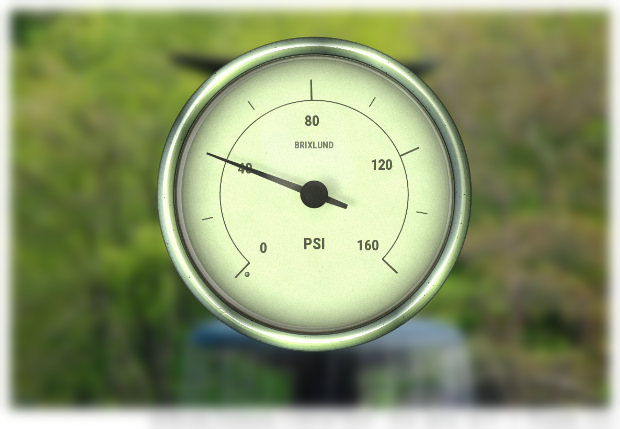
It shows value=40 unit=psi
